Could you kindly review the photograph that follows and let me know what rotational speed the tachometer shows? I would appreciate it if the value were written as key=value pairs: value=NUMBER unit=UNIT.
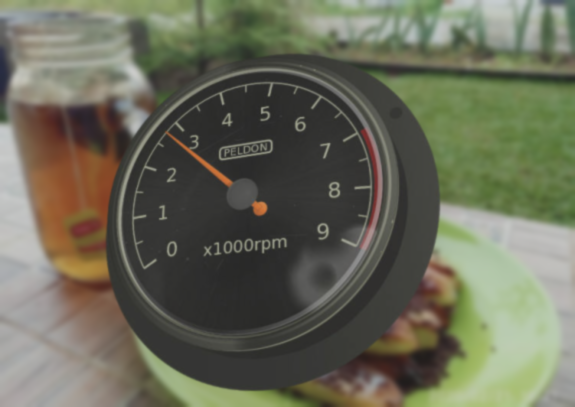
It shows value=2750 unit=rpm
